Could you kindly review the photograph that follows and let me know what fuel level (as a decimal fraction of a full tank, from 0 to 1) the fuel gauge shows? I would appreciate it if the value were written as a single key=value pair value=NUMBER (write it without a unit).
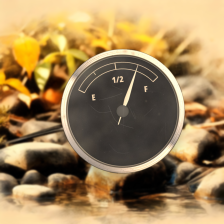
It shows value=0.75
